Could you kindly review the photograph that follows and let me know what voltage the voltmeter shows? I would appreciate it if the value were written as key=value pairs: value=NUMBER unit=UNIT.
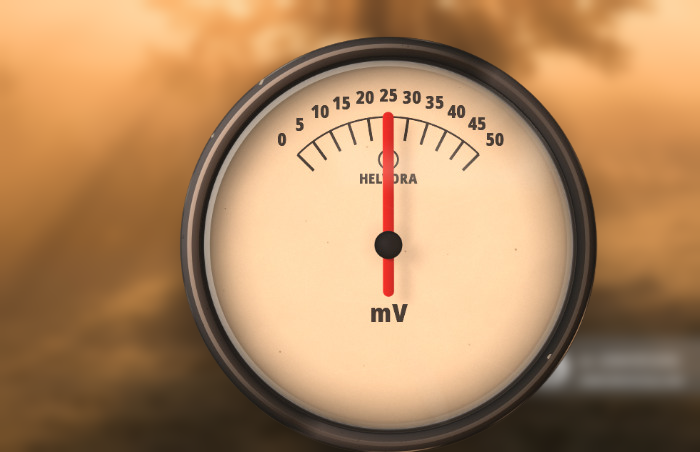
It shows value=25 unit=mV
